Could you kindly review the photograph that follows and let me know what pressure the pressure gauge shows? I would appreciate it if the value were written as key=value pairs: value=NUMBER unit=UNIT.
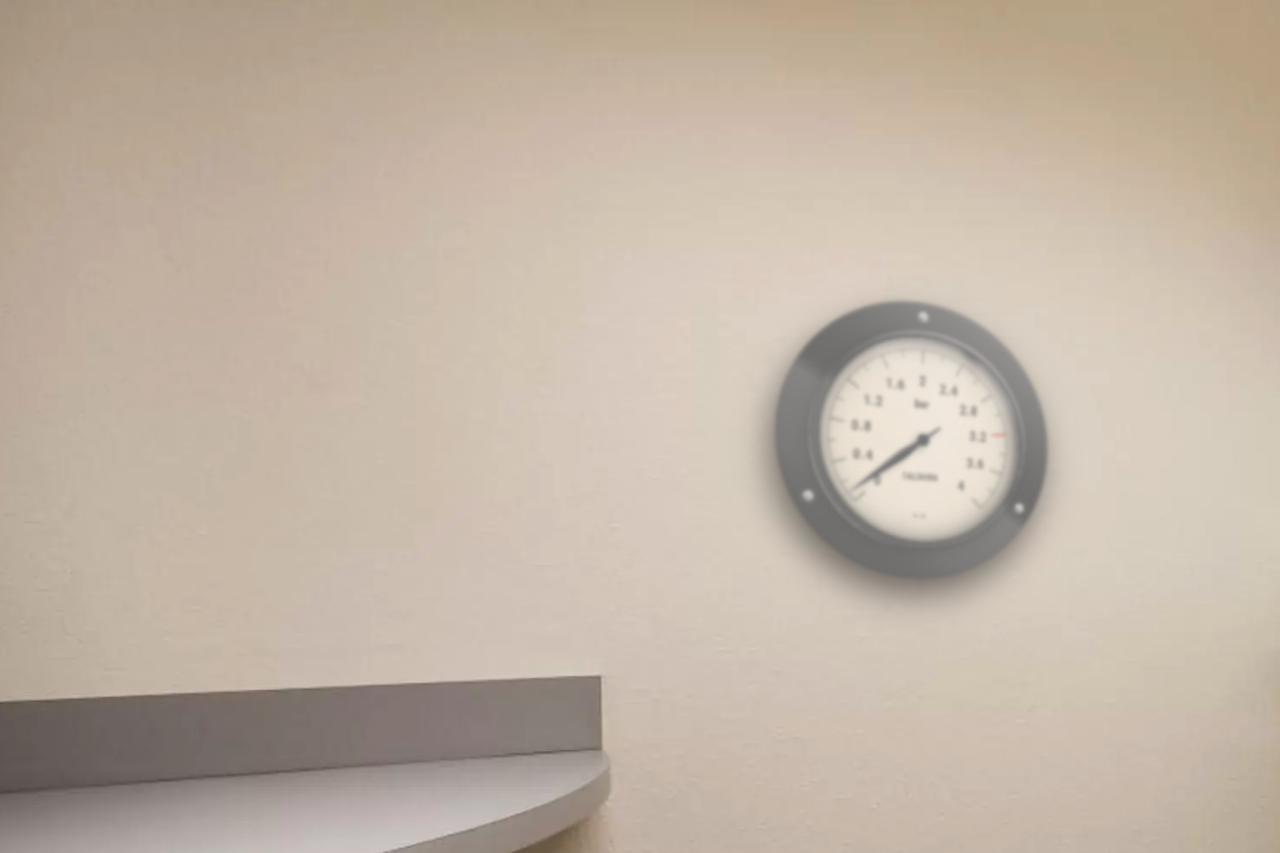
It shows value=0.1 unit=bar
